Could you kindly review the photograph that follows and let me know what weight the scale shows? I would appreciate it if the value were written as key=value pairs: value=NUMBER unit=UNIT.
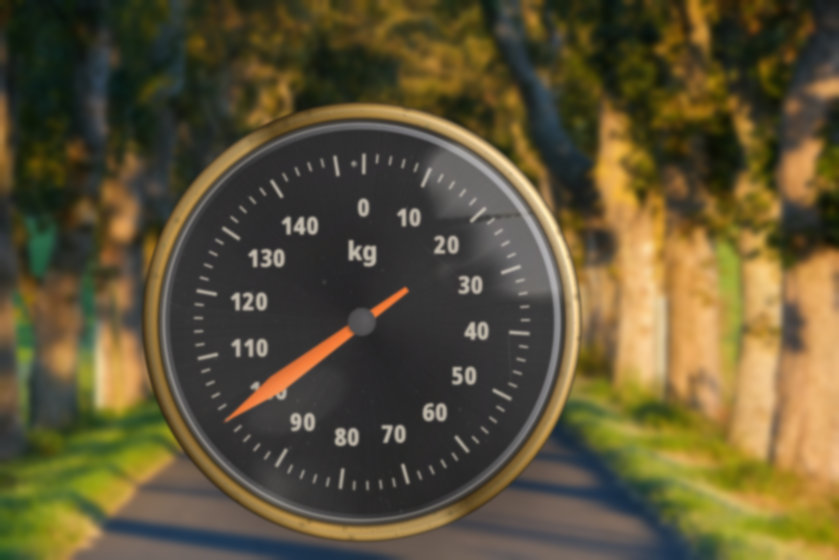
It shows value=100 unit=kg
